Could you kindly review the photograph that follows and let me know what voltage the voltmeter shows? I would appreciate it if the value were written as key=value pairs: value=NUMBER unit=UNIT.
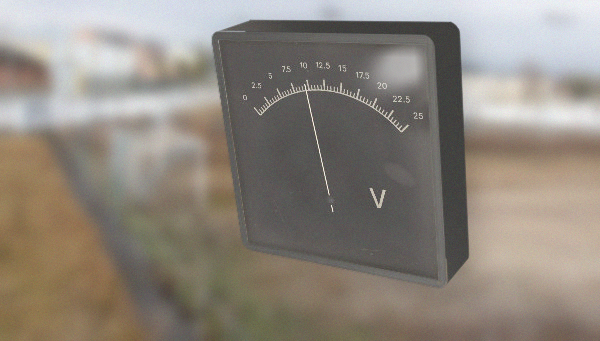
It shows value=10 unit=V
